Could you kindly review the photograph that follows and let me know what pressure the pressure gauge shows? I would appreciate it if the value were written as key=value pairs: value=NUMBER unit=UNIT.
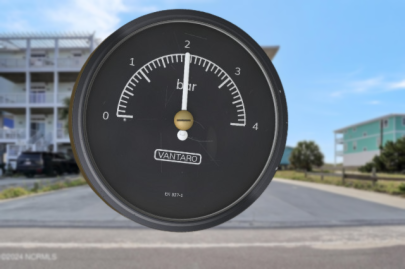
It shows value=2 unit=bar
